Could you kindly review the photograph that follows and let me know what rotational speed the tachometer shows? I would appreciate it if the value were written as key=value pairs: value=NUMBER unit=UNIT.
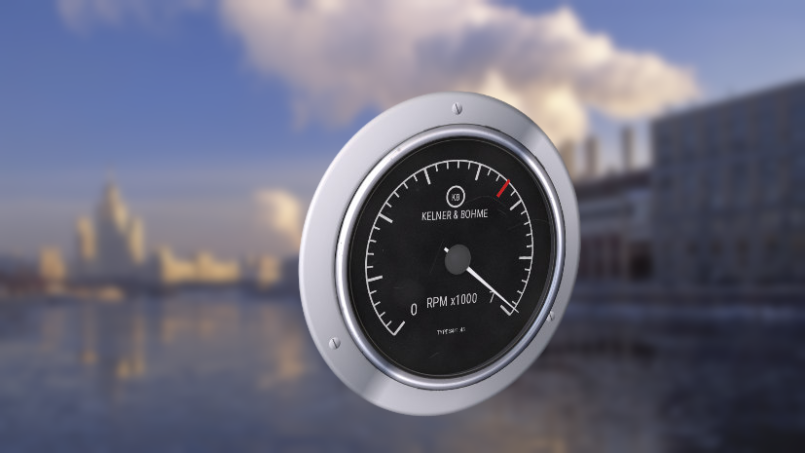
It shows value=6900 unit=rpm
